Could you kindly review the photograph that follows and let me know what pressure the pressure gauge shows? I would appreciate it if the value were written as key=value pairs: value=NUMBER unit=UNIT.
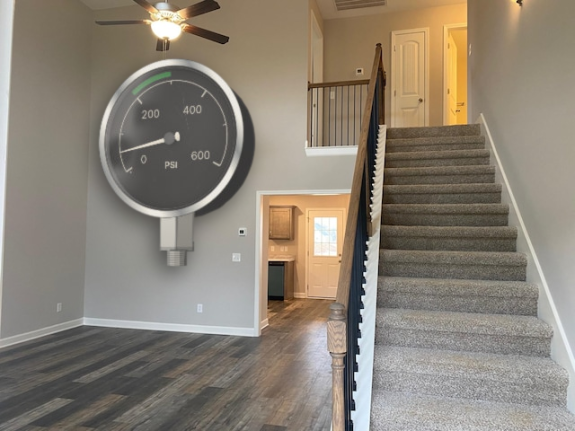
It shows value=50 unit=psi
